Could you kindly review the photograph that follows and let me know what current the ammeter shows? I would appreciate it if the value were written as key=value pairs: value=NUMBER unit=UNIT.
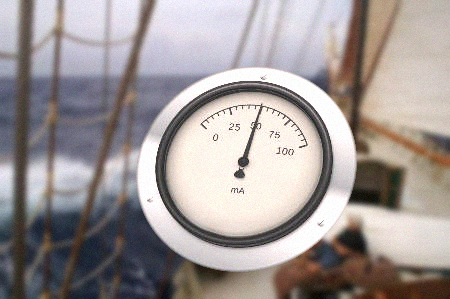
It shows value=50 unit=mA
